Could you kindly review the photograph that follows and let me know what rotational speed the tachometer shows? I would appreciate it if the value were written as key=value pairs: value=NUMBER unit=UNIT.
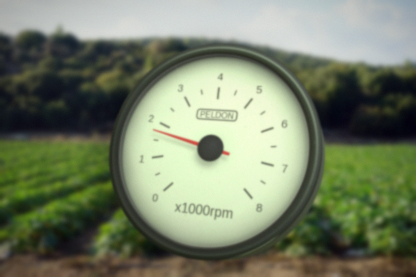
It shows value=1750 unit=rpm
